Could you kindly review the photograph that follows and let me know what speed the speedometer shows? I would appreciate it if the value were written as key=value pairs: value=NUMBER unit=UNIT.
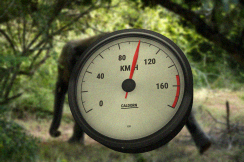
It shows value=100 unit=km/h
